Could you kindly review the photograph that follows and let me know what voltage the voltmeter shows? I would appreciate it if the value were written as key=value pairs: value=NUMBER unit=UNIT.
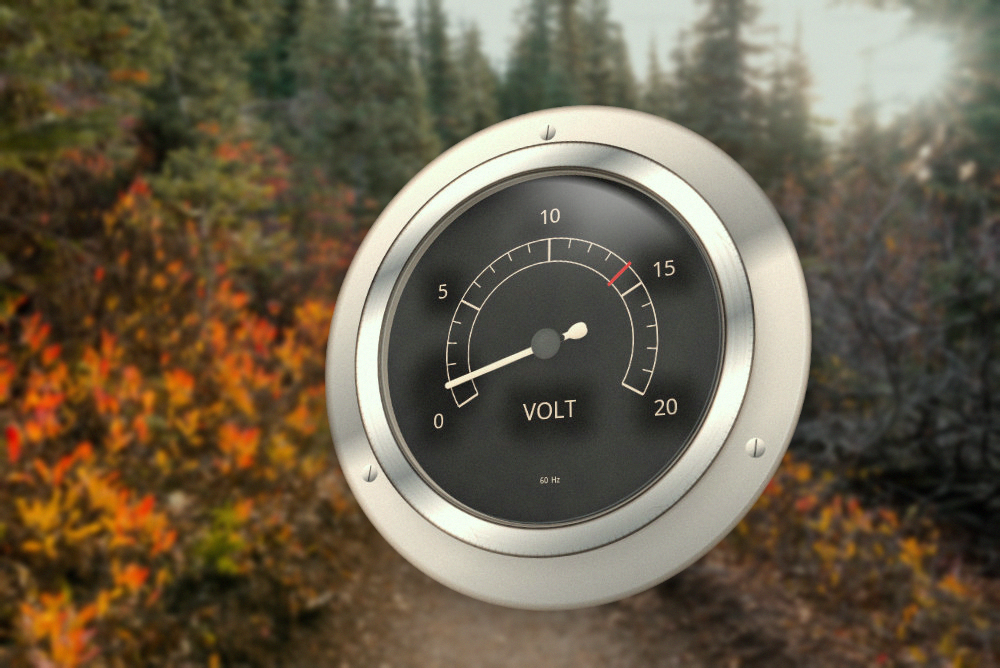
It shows value=1 unit=V
